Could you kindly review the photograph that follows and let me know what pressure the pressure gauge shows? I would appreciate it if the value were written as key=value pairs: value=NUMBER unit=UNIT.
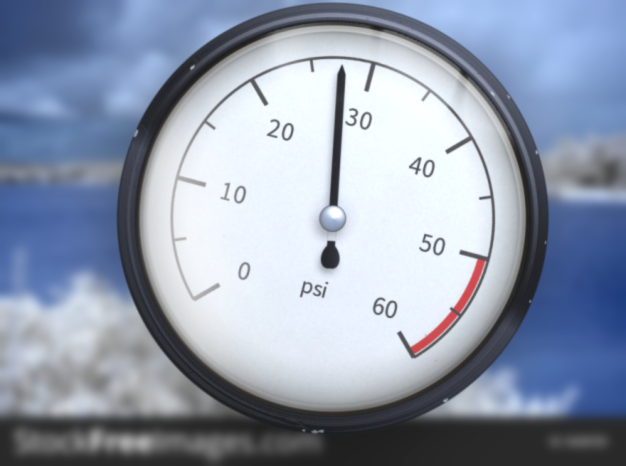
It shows value=27.5 unit=psi
